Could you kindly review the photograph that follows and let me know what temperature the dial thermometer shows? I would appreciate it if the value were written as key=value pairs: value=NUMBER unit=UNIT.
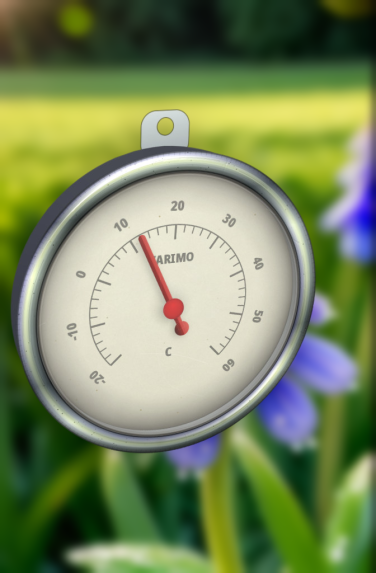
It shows value=12 unit=°C
